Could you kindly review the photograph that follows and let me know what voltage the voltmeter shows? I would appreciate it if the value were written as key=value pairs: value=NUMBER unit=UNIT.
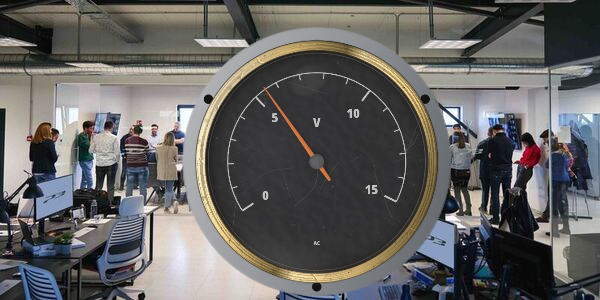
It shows value=5.5 unit=V
